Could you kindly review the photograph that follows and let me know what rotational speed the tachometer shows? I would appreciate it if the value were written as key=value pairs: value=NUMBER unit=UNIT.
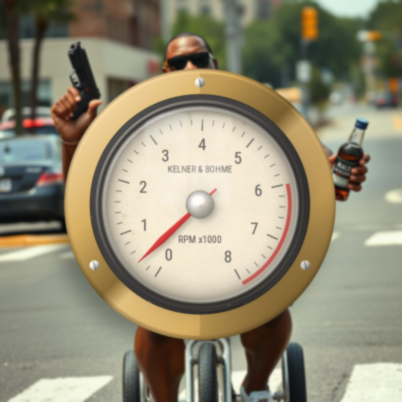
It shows value=400 unit=rpm
